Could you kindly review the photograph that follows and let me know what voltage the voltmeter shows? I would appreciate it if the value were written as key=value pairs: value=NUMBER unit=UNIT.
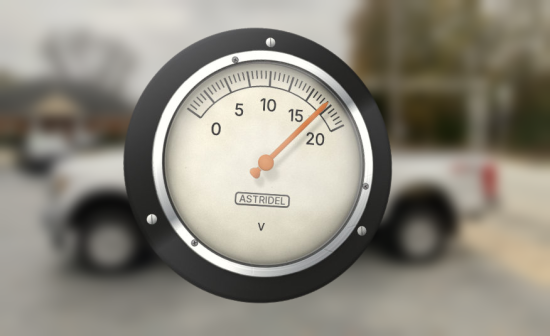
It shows value=17 unit=V
